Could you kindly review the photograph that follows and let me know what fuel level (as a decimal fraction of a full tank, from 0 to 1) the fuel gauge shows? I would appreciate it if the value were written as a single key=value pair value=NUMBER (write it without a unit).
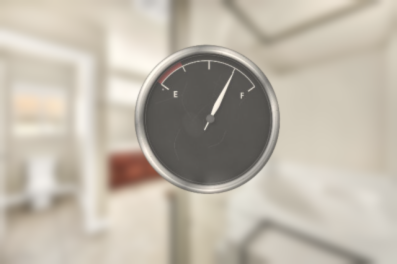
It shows value=0.75
